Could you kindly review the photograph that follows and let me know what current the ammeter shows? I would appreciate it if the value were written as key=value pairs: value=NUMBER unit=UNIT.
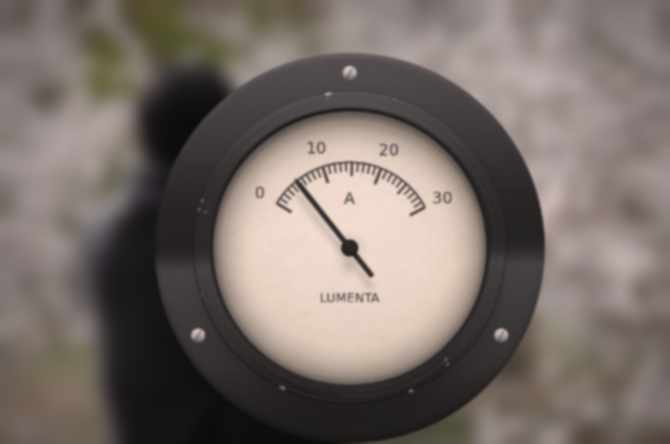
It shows value=5 unit=A
